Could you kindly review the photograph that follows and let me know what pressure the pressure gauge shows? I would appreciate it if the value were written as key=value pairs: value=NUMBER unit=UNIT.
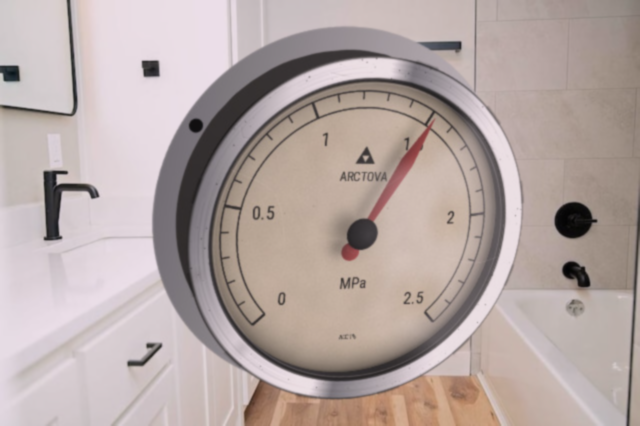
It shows value=1.5 unit=MPa
